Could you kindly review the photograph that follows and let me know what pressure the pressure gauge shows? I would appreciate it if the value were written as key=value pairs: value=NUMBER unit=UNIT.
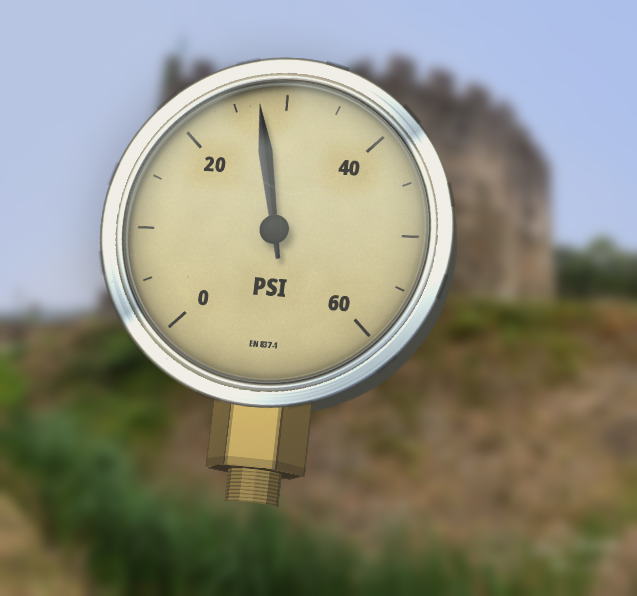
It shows value=27.5 unit=psi
